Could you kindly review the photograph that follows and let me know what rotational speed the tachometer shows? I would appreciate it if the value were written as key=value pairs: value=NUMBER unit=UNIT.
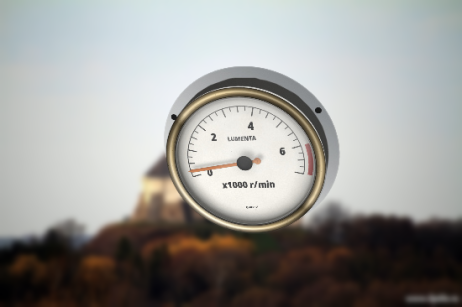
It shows value=250 unit=rpm
